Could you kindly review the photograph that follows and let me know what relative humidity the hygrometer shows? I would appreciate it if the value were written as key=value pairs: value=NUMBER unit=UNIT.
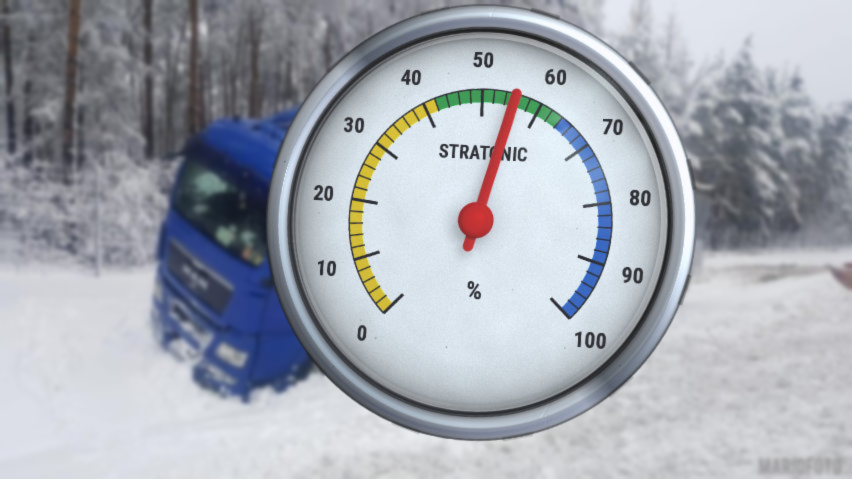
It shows value=56 unit=%
